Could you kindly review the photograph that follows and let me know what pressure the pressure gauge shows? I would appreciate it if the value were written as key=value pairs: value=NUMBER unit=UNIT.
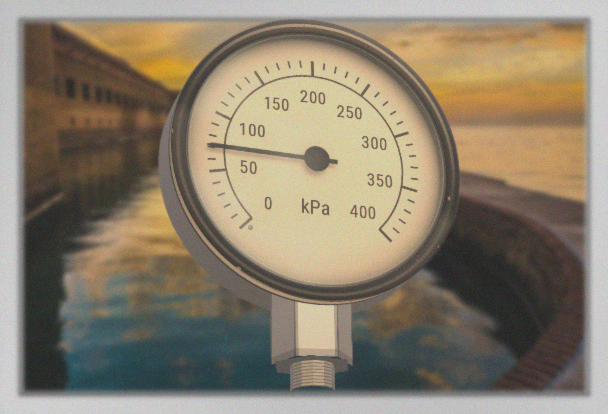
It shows value=70 unit=kPa
